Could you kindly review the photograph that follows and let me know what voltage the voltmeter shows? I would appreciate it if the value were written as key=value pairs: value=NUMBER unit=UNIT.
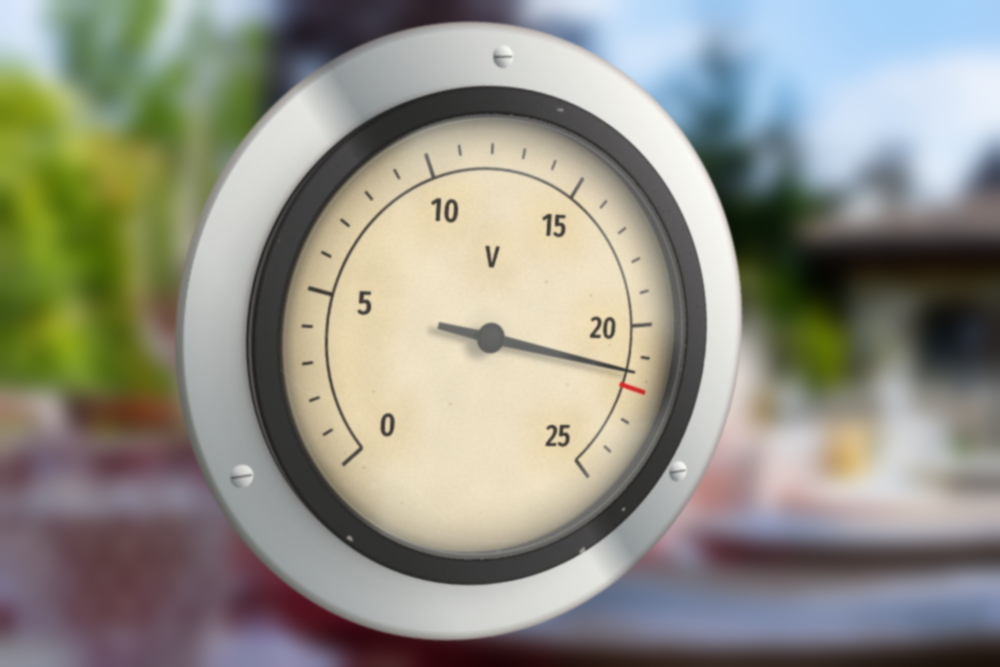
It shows value=21.5 unit=V
